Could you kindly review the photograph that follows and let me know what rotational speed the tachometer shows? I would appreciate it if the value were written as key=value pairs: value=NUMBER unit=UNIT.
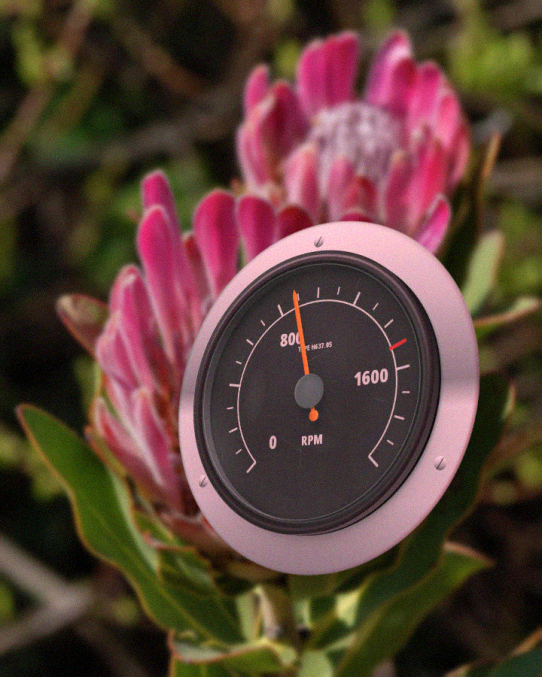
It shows value=900 unit=rpm
